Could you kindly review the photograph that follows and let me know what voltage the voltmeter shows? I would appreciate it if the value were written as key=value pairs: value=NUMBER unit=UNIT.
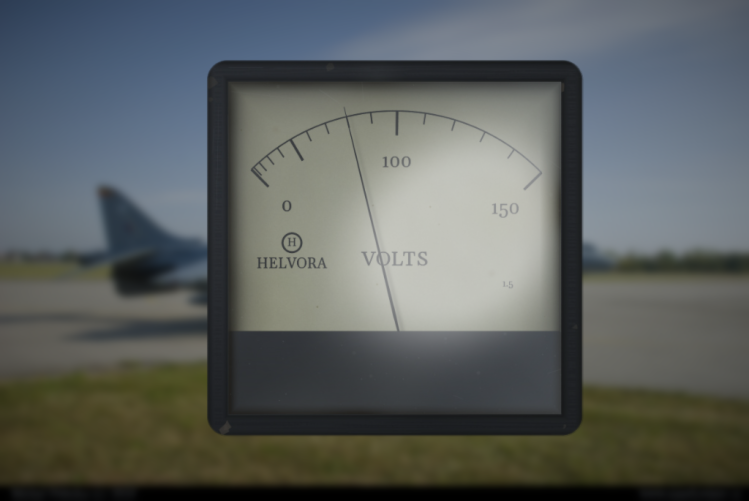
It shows value=80 unit=V
